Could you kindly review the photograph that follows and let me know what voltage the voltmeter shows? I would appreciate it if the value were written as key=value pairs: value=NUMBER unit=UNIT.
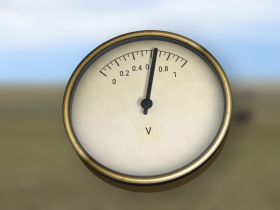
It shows value=0.65 unit=V
